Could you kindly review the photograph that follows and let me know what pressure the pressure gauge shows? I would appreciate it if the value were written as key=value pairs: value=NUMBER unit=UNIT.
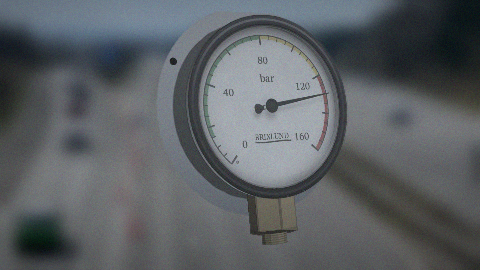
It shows value=130 unit=bar
